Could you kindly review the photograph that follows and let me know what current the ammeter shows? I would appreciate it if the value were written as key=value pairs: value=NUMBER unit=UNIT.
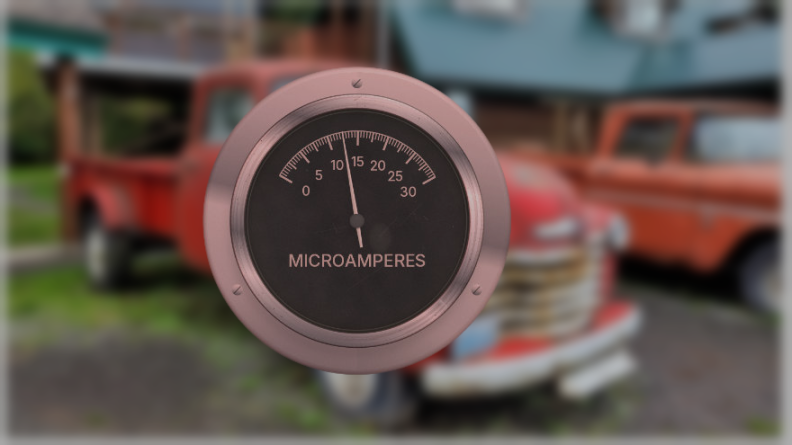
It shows value=12.5 unit=µA
